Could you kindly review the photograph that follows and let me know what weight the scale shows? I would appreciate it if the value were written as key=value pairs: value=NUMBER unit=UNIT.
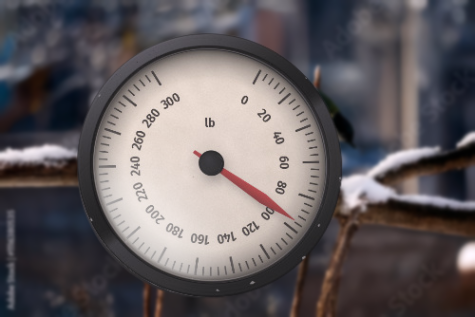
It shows value=96 unit=lb
